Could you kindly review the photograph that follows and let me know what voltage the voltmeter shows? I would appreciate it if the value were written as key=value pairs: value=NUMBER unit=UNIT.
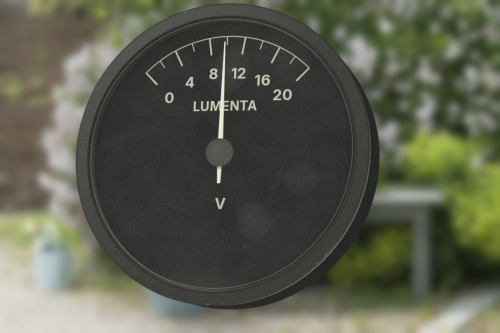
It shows value=10 unit=V
